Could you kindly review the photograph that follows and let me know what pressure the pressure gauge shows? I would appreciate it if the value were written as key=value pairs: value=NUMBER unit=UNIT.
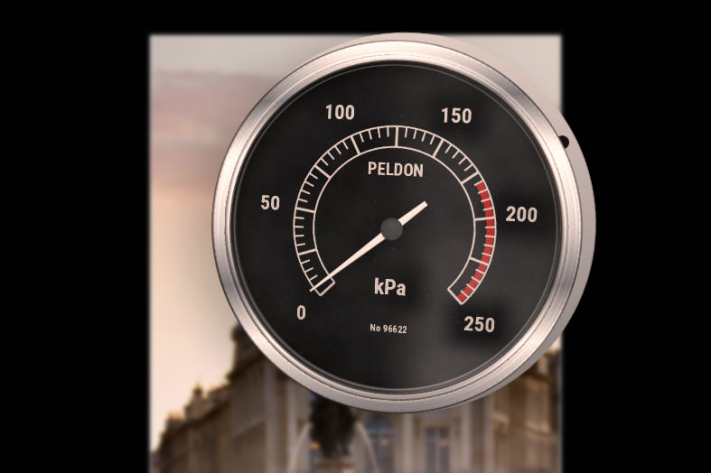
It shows value=5 unit=kPa
